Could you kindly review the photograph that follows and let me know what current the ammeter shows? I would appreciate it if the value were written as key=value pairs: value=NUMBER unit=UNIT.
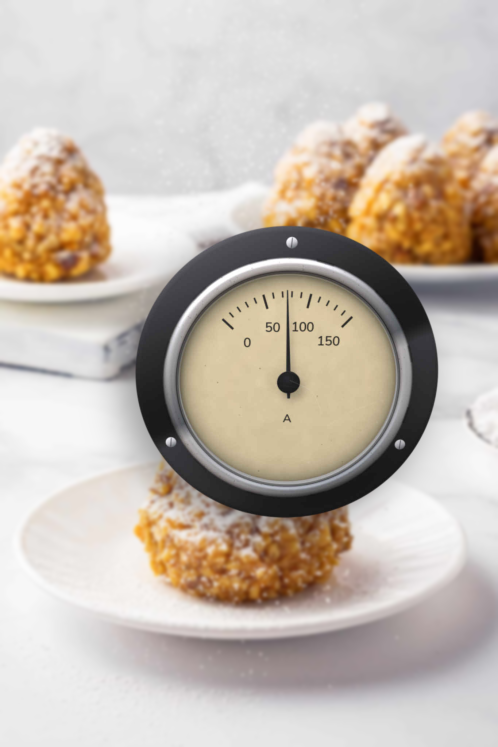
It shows value=75 unit=A
